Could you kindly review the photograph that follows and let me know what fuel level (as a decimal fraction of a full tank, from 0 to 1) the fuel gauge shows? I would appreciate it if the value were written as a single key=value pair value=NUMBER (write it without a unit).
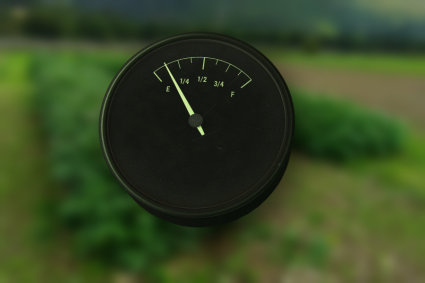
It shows value=0.125
